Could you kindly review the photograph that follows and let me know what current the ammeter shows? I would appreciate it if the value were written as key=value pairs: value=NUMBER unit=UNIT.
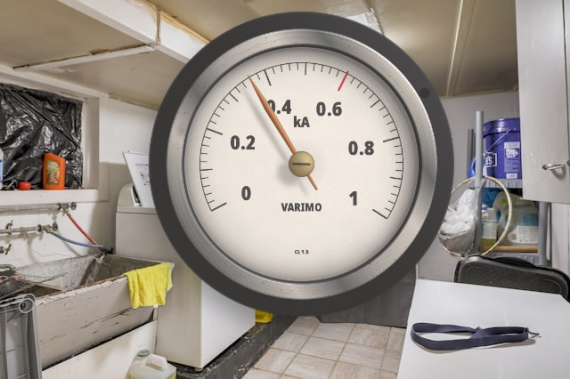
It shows value=0.36 unit=kA
